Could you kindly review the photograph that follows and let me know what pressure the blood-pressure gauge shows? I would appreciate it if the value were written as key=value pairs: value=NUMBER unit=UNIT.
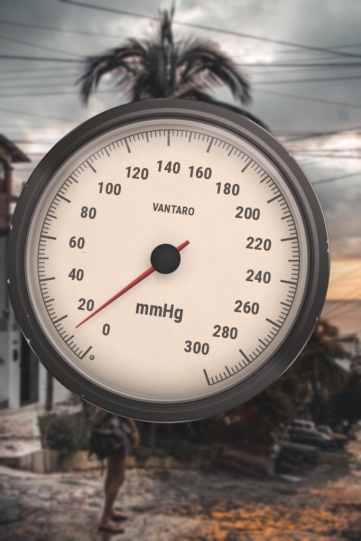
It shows value=12 unit=mmHg
